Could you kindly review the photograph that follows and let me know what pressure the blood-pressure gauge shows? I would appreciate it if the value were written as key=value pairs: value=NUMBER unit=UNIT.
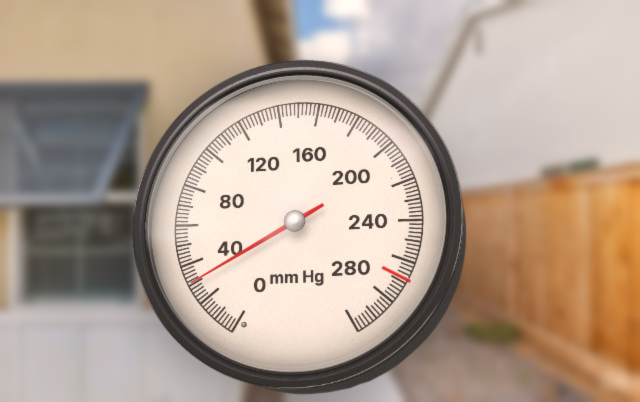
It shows value=30 unit=mmHg
